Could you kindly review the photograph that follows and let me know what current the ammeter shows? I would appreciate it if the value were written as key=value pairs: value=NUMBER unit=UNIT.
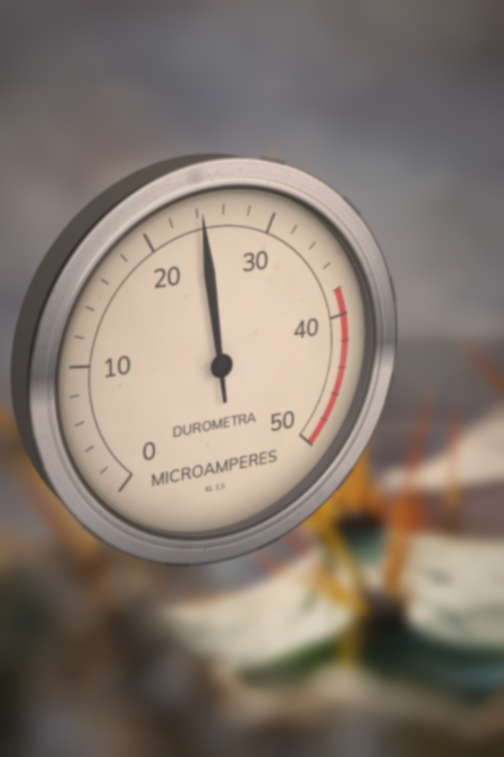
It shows value=24 unit=µA
